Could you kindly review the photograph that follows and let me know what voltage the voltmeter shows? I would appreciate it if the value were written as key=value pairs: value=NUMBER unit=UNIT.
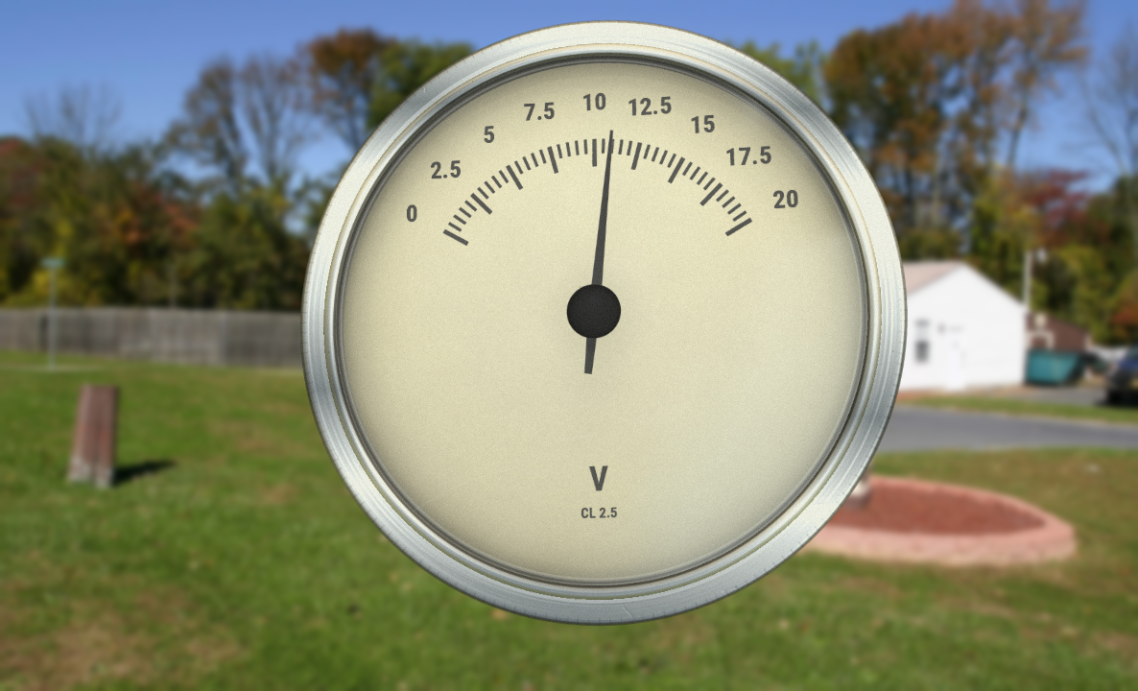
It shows value=11 unit=V
